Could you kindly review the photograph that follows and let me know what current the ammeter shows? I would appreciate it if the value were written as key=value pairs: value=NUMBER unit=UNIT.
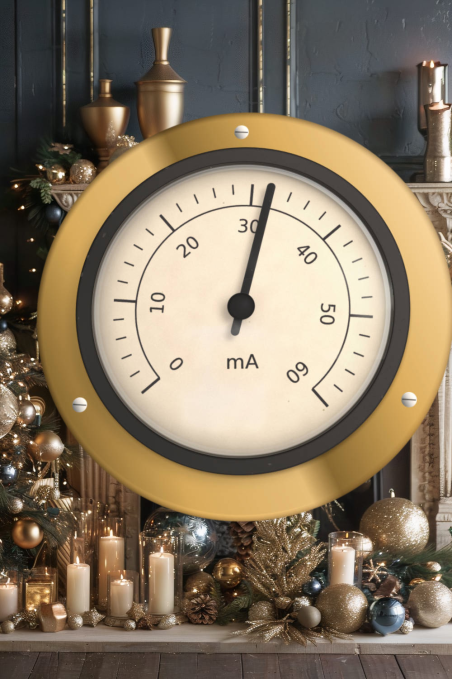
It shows value=32 unit=mA
